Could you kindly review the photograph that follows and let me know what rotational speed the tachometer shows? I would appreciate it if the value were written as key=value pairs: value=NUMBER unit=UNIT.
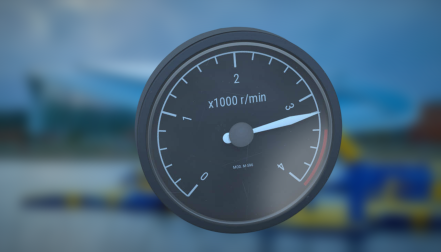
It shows value=3200 unit=rpm
